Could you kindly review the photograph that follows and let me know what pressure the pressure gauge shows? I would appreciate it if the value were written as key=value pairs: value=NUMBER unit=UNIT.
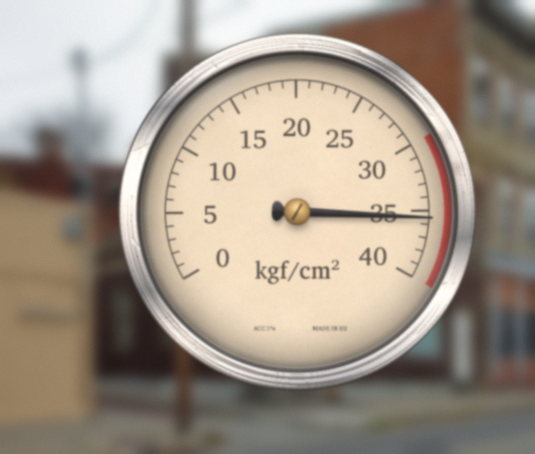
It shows value=35.5 unit=kg/cm²
